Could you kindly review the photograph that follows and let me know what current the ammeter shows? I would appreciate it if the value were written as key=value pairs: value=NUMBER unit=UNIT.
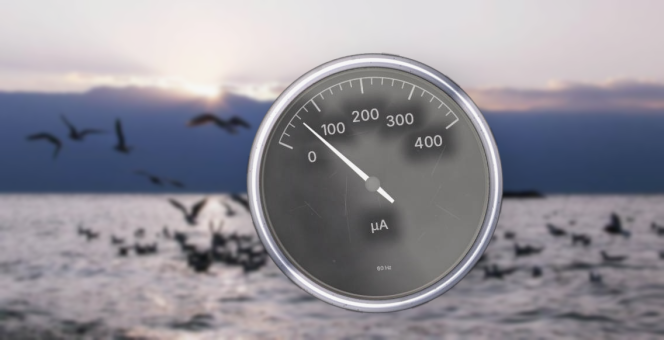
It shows value=60 unit=µA
